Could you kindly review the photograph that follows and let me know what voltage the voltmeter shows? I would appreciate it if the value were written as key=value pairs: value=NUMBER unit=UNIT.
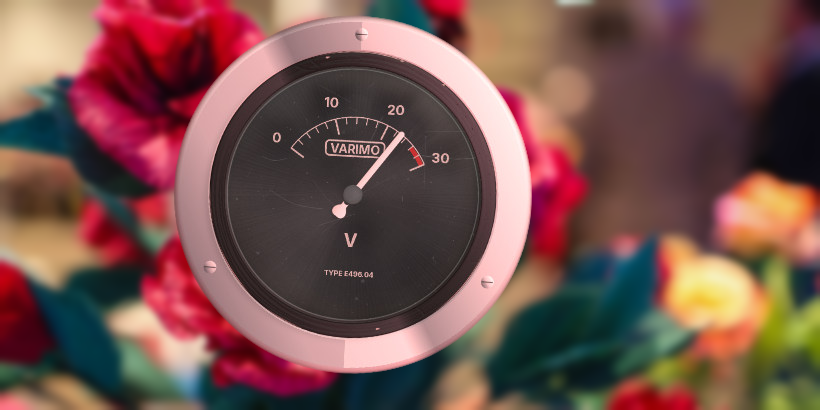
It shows value=23 unit=V
